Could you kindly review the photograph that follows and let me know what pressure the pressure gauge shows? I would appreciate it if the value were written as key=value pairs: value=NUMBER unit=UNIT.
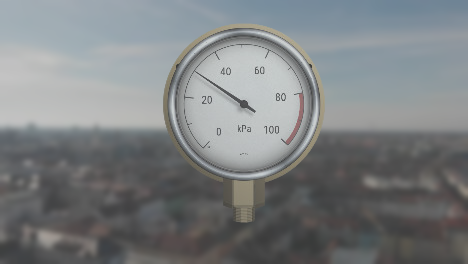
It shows value=30 unit=kPa
